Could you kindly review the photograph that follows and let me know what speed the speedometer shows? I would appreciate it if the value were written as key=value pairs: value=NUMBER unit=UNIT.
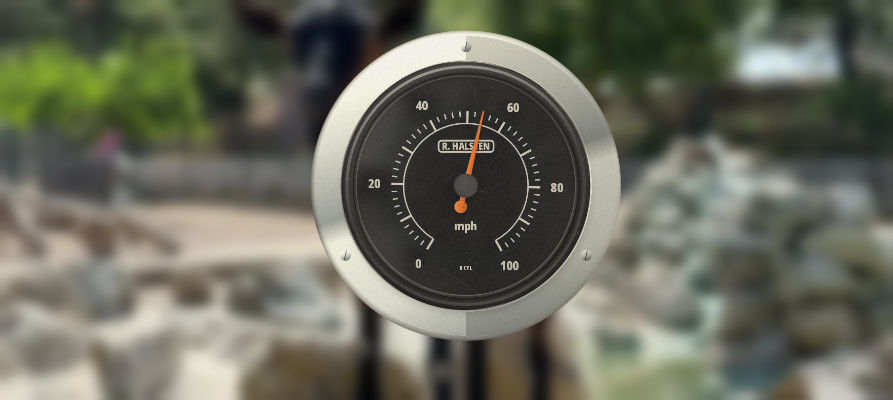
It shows value=54 unit=mph
